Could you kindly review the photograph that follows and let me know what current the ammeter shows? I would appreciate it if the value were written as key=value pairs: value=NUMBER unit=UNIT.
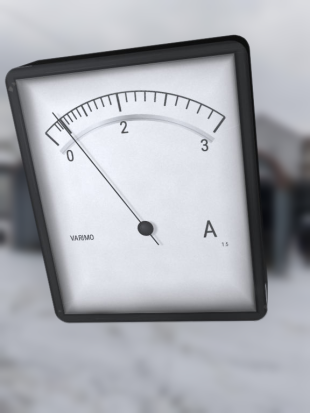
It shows value=1 unit=A
